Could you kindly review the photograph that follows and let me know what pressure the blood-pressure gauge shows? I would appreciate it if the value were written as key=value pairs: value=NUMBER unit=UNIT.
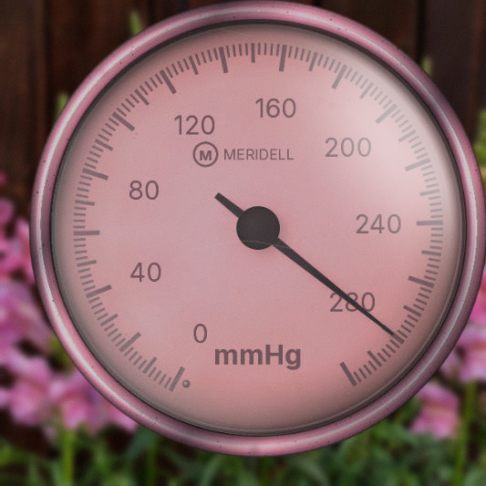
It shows value=280 unit=mmHg
